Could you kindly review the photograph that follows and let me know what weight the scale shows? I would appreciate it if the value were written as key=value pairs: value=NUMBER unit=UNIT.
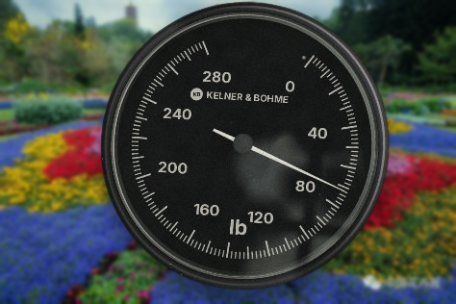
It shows value=72 unit=lb
